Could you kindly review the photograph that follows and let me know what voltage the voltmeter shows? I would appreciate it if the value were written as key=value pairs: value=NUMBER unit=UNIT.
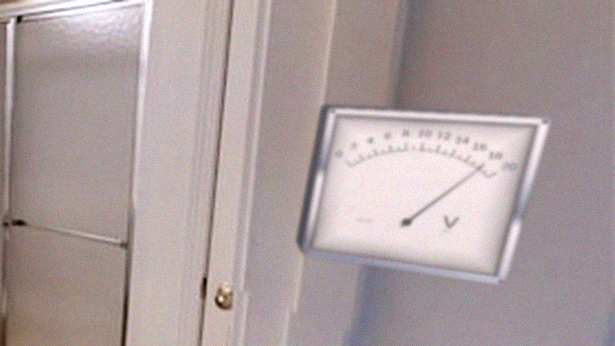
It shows value=18 unit=V
